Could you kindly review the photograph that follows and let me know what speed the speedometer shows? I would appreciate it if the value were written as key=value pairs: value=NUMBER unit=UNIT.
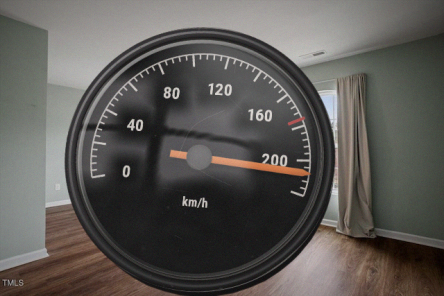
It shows value=208 unit=km/h
